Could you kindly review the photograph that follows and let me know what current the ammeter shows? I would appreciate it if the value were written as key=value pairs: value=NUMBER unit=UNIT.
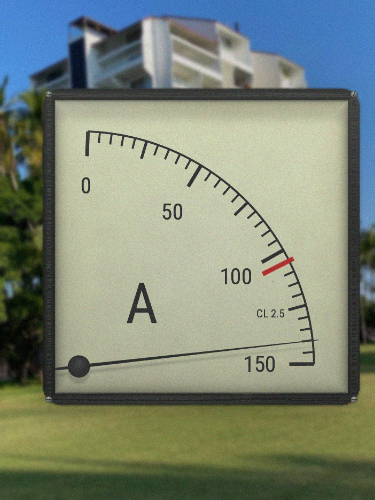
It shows value=140 unit=A
